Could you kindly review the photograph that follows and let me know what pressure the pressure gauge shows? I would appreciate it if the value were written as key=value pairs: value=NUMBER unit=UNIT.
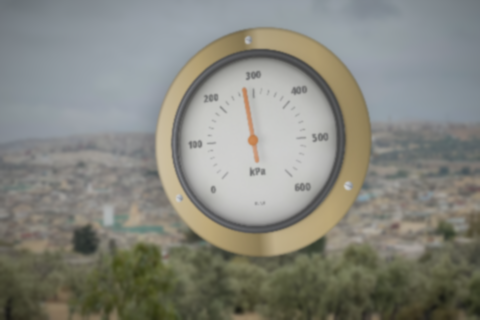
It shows value=280 unit=kPa
